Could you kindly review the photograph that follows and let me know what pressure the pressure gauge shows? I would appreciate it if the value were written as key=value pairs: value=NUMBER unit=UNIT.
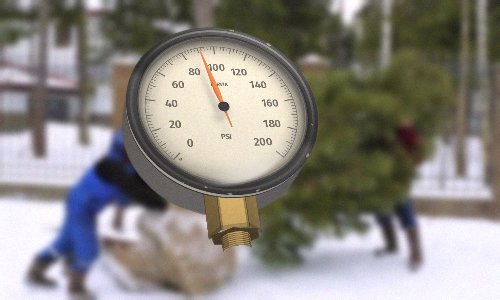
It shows value=90 unit=psi
